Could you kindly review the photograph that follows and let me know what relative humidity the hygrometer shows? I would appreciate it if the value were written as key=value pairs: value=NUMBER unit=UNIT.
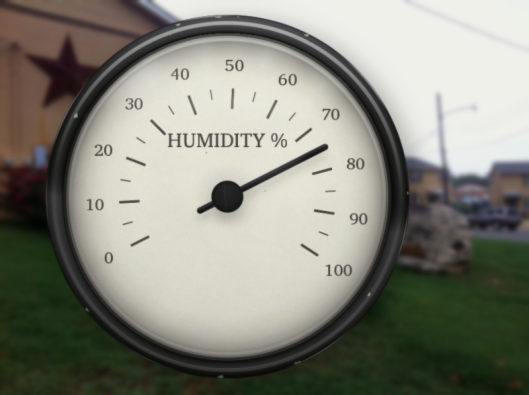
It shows value=75 unit=%
